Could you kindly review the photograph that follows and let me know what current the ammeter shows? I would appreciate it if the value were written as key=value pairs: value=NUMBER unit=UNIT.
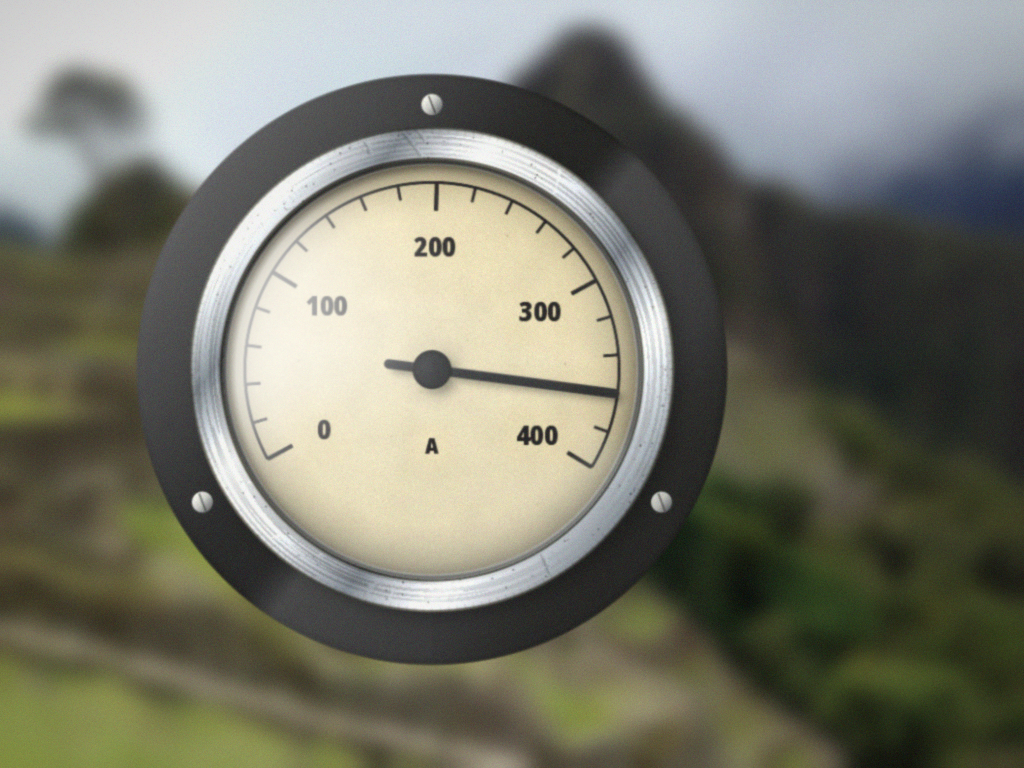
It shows value=360 unit=A
